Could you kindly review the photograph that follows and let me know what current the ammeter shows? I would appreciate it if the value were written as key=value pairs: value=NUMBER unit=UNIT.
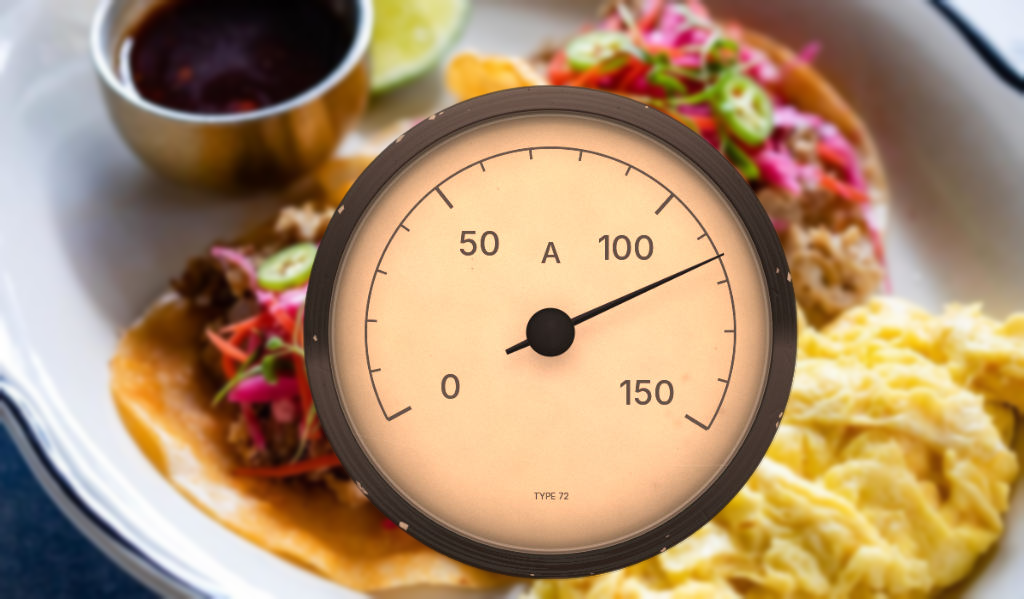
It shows value=115 unit=A
